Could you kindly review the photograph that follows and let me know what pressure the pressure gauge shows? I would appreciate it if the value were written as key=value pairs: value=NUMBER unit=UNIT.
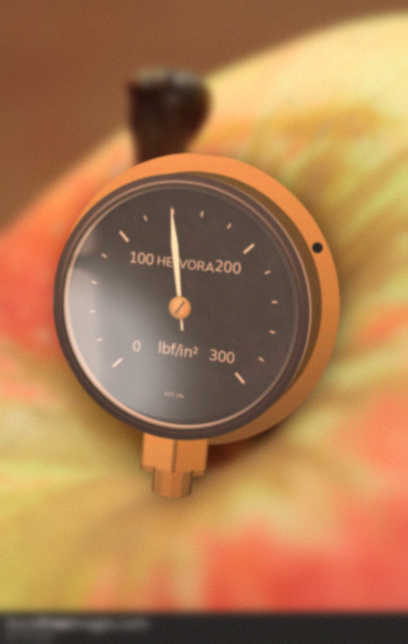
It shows value=140 unit=psi
